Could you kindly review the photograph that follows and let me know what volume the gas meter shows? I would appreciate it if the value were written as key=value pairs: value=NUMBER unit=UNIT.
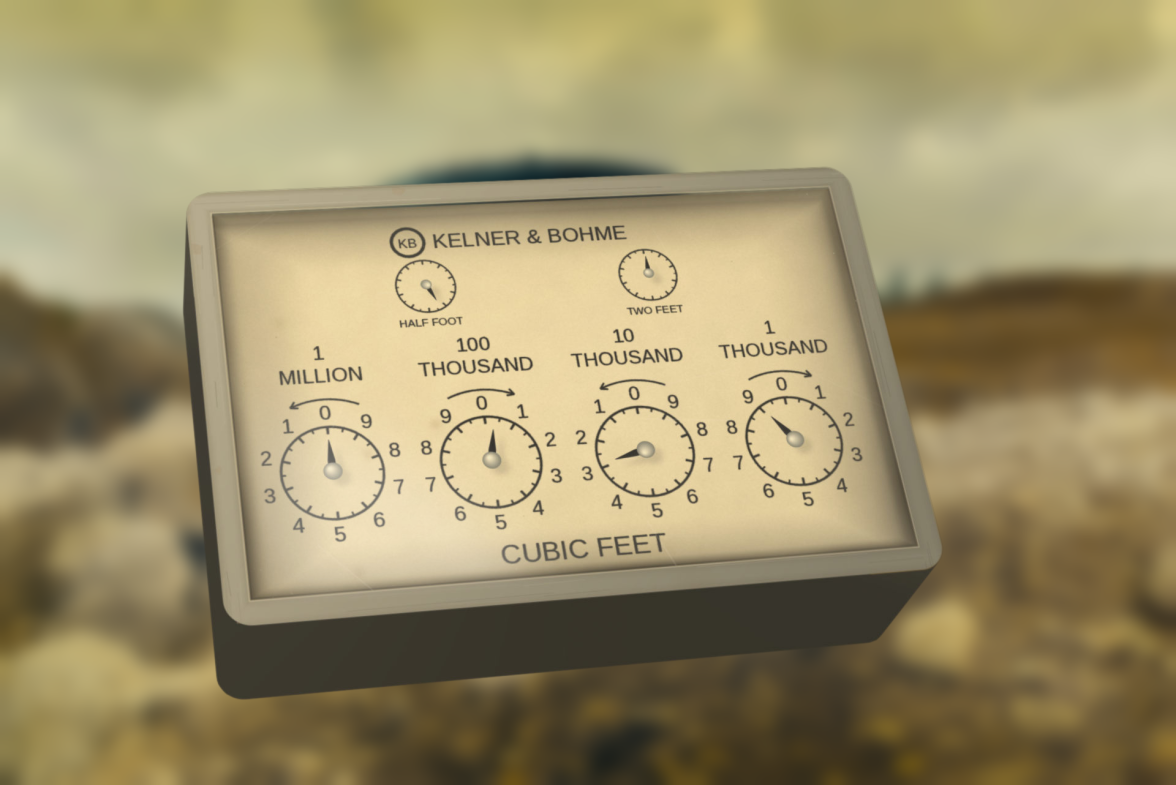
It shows value=2900 unit=ft³
